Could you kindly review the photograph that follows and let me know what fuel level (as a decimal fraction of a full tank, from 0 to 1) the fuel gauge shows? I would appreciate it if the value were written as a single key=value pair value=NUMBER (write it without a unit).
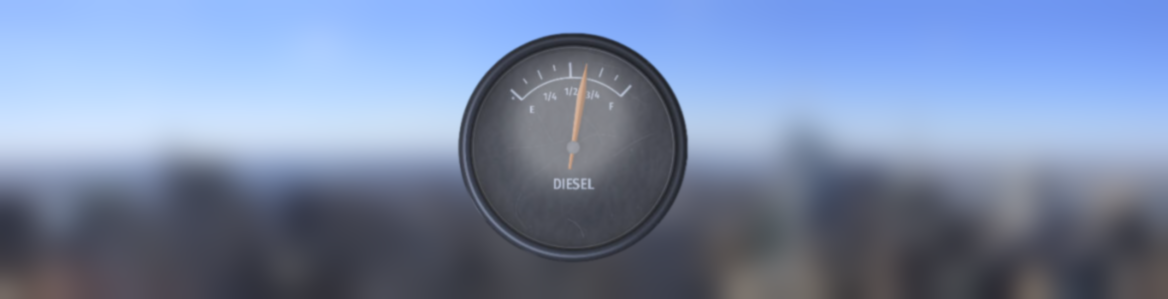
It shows value=0.625
